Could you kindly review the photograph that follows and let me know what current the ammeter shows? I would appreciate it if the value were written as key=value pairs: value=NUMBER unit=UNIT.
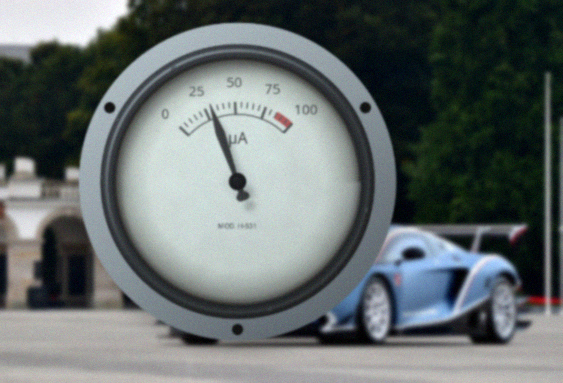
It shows value=30 unit=µA
